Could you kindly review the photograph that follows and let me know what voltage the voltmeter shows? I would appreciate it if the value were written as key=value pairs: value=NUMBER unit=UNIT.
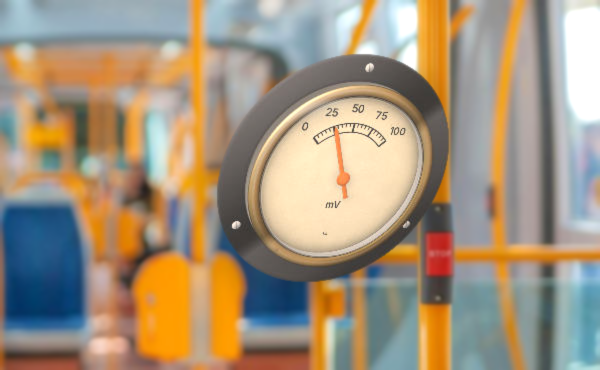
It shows value=25 unit=mV
